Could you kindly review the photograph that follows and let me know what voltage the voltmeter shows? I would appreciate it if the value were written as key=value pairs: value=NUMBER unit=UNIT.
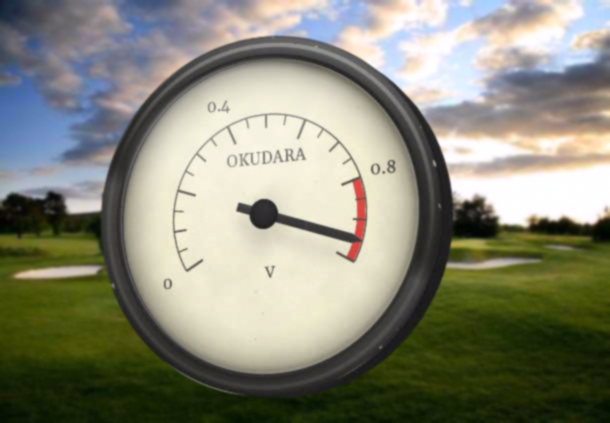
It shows value=0.95 unit=V
